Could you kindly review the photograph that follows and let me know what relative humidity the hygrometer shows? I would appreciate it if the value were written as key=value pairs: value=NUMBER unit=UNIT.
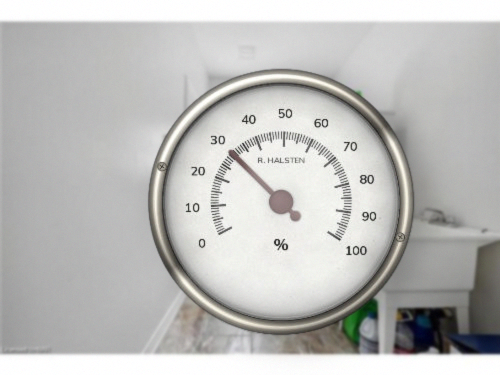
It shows value=30 unit=%
